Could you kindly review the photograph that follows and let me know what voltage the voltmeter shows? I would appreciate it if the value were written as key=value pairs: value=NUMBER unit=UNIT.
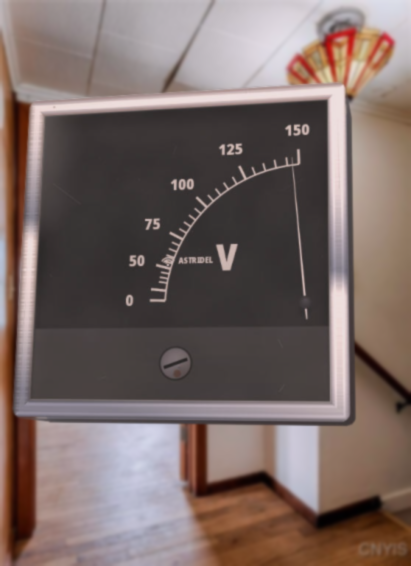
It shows value=147.5 unit=V
